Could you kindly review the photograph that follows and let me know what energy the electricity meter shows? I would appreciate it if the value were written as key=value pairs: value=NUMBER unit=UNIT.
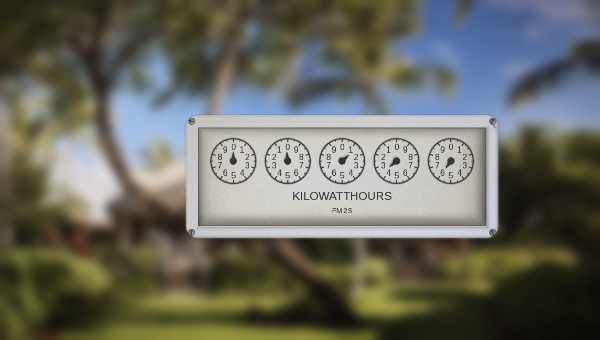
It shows value=136 unit=kWh
